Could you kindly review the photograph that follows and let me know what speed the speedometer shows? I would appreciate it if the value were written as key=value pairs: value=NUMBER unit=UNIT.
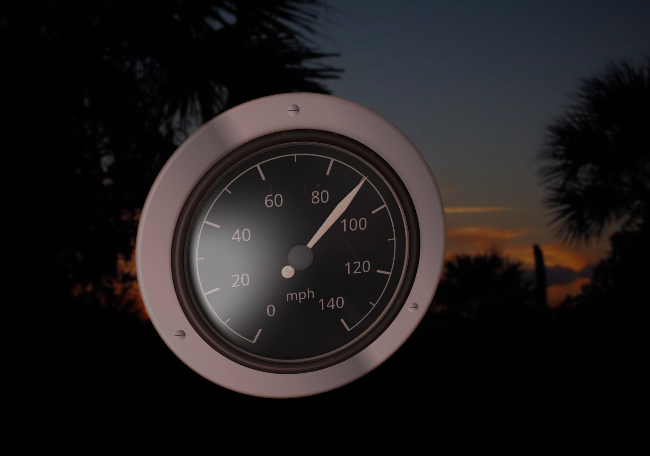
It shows value=90 unit=mph
